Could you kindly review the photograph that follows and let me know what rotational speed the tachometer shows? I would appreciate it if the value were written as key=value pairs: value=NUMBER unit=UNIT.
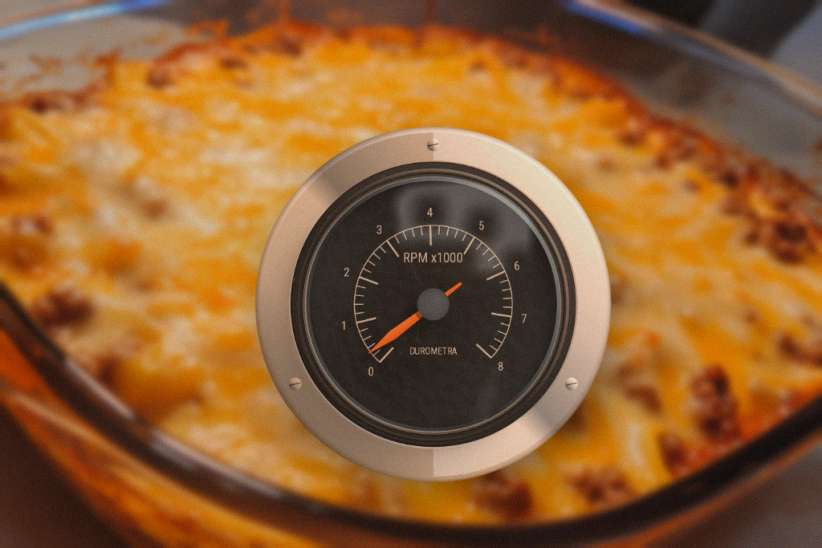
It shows value=300 unit=rpm
